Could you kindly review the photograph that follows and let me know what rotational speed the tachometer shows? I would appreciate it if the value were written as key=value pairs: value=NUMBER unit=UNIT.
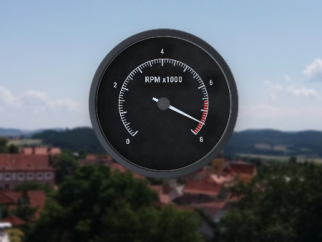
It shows value=7500 unit=rpm
